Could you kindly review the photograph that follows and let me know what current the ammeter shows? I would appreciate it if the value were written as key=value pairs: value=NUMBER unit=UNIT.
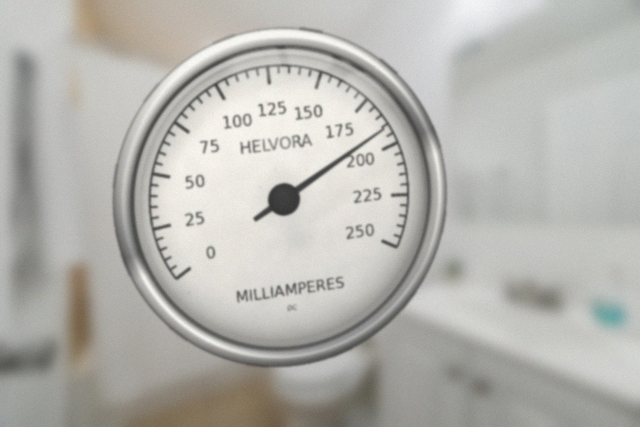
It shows value=190 unit=mA
